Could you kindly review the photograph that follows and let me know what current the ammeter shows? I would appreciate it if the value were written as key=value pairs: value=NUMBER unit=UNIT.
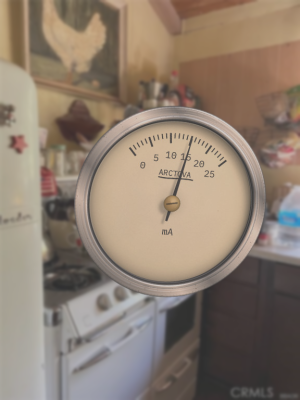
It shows value=15 unit=mA
